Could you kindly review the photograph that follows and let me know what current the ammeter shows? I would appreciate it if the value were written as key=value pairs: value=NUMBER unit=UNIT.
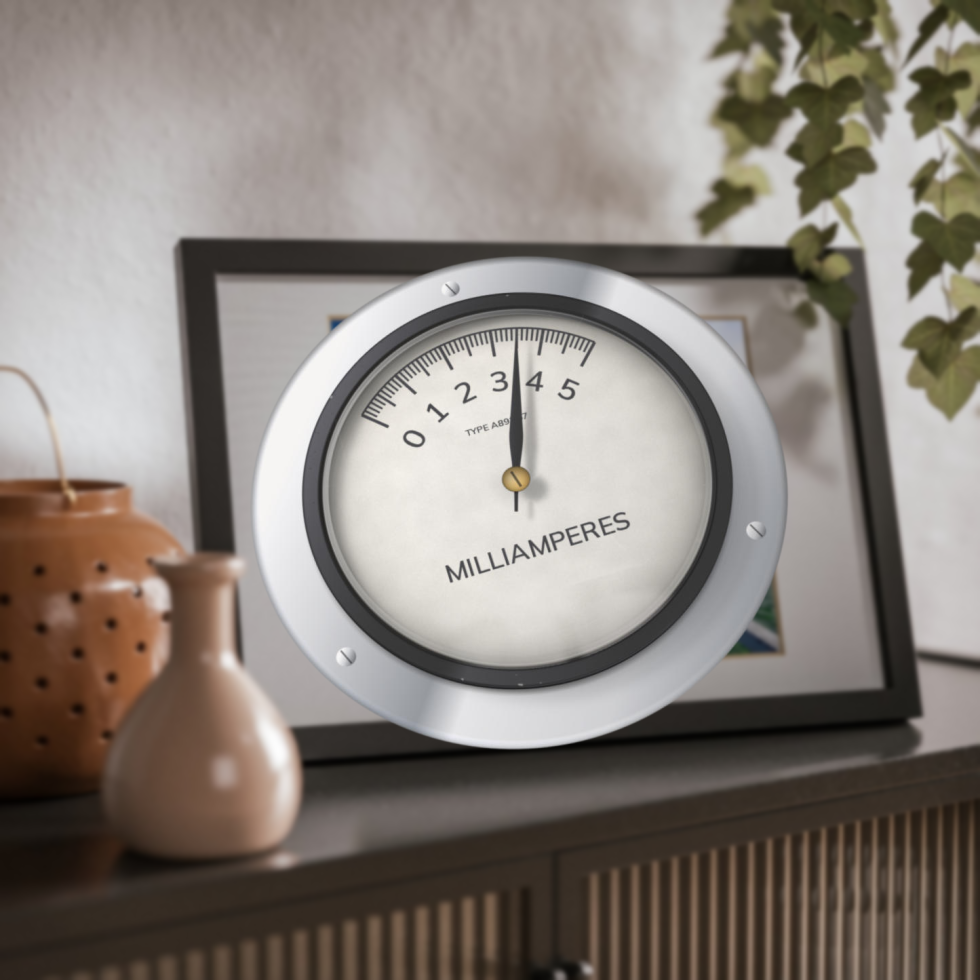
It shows value=3.5 unit=mA
